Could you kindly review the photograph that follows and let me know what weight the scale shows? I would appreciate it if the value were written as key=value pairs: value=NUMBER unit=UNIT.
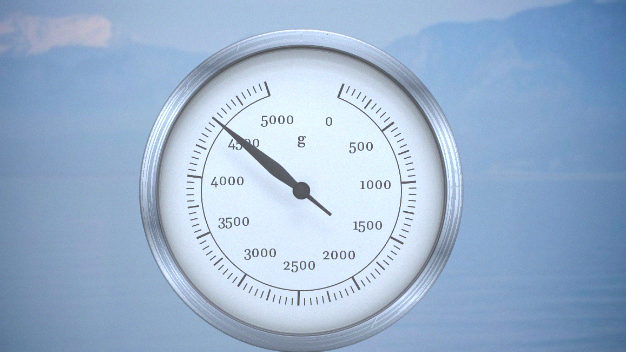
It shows value=4500 unit=g
